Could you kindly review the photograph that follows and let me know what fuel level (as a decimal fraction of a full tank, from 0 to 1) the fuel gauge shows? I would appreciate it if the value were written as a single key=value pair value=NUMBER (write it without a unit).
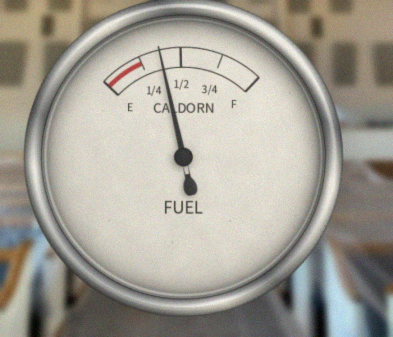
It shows value=0.375
